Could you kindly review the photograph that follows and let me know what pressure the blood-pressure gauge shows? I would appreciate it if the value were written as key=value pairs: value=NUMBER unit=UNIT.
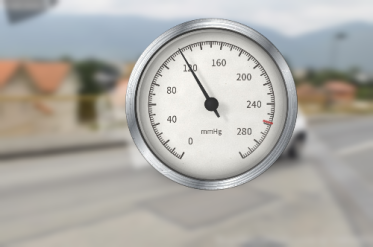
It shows value=120 unit=mmHg
